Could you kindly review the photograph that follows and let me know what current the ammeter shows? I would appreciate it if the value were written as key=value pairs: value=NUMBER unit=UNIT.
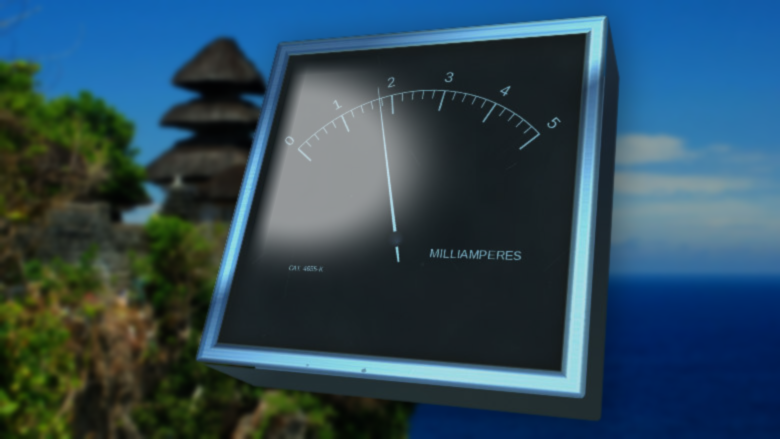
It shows value=1.8 unit=mA
